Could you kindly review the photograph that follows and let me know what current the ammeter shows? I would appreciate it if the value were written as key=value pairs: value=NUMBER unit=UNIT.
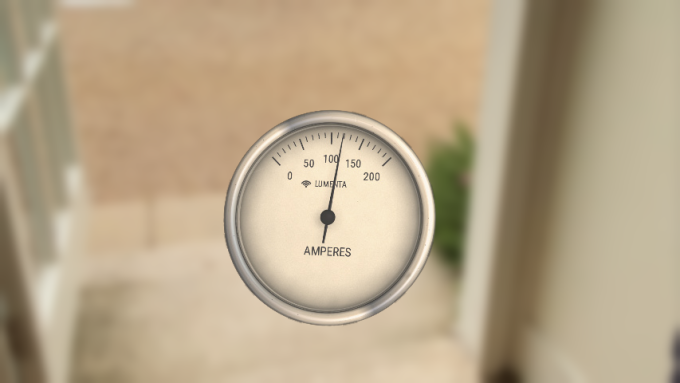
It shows value=120 unit=A
